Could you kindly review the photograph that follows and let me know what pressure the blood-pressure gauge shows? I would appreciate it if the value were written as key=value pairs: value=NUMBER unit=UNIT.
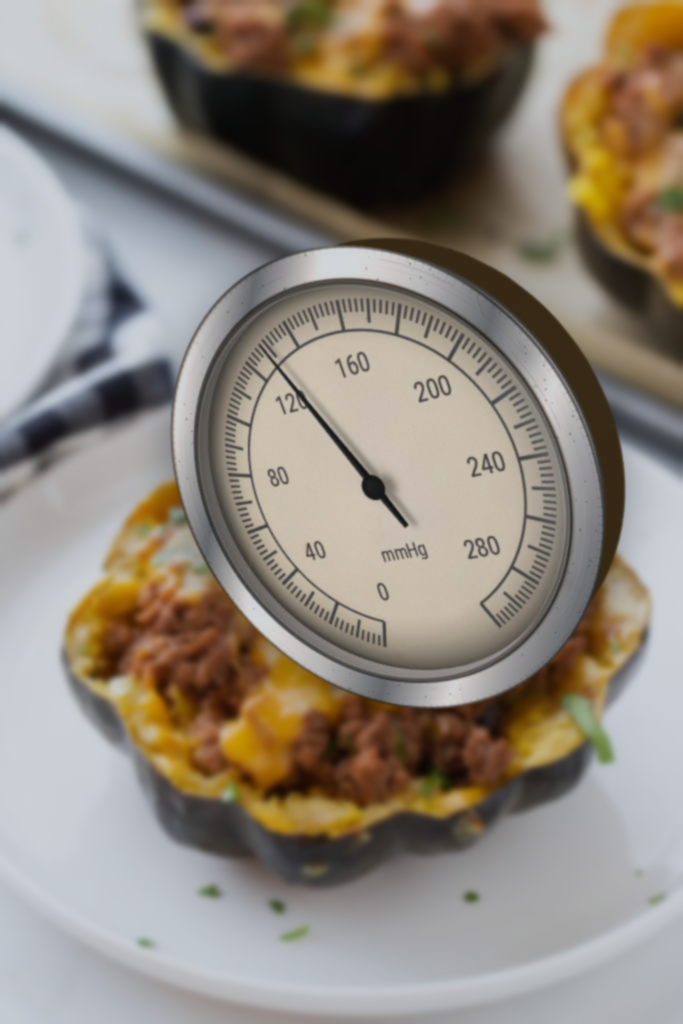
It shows value=130 unit=mmHg
